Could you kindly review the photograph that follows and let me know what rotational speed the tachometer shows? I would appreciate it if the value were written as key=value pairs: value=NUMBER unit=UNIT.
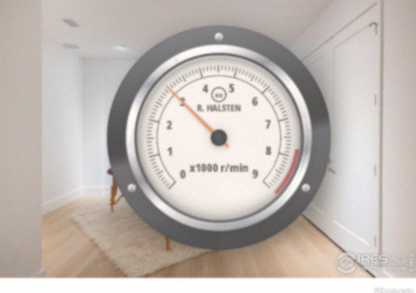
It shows value=3000 unit=rpm
